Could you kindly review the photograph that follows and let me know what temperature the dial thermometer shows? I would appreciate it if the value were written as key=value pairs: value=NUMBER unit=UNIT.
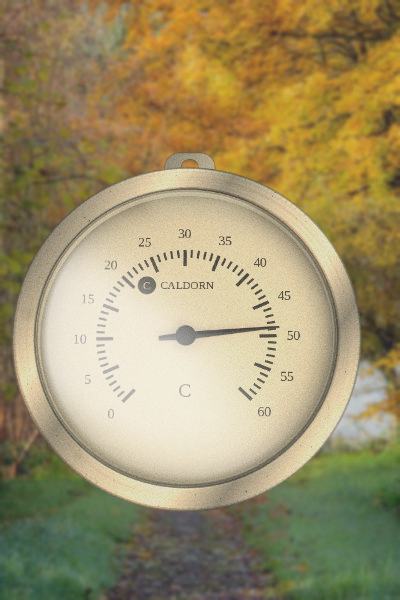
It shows value=49 unit=°C
